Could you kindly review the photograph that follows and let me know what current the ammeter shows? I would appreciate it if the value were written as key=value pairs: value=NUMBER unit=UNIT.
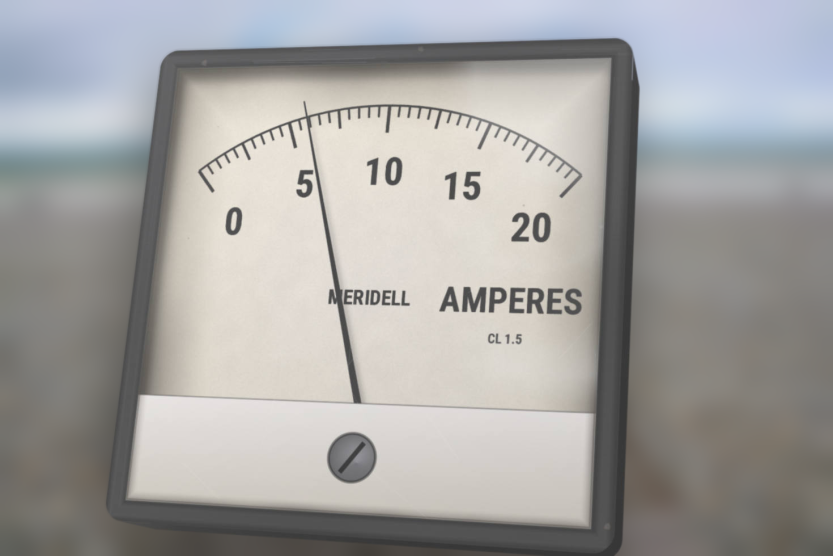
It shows value=6 unit=A
